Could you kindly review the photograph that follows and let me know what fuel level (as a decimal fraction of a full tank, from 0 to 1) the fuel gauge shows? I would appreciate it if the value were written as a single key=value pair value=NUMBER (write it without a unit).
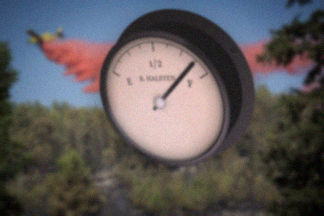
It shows value=0.875
